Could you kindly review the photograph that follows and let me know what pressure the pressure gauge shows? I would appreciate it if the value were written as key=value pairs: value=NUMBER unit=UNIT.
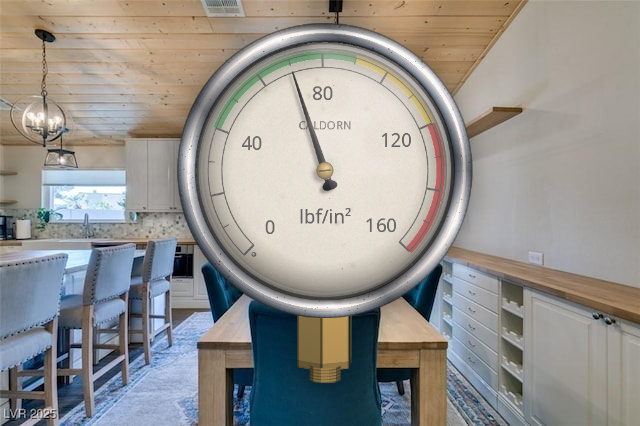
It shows value=70 unit=psi
